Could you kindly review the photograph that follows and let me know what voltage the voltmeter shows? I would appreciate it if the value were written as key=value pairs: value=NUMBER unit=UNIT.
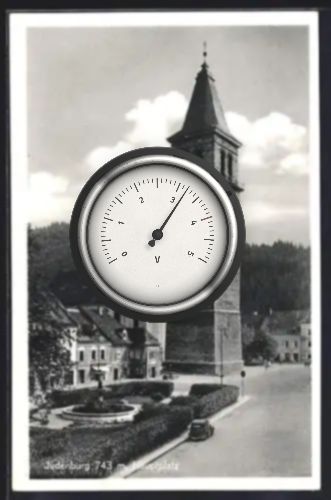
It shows value=3.2 unit=V
